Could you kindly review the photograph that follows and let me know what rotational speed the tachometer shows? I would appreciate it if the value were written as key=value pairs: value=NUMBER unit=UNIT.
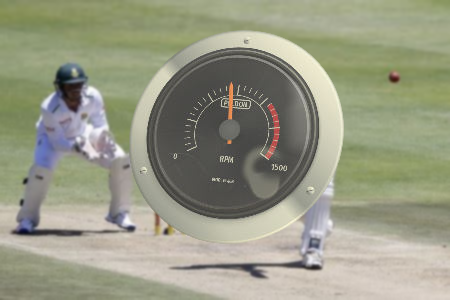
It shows value=700 unit=rpm
